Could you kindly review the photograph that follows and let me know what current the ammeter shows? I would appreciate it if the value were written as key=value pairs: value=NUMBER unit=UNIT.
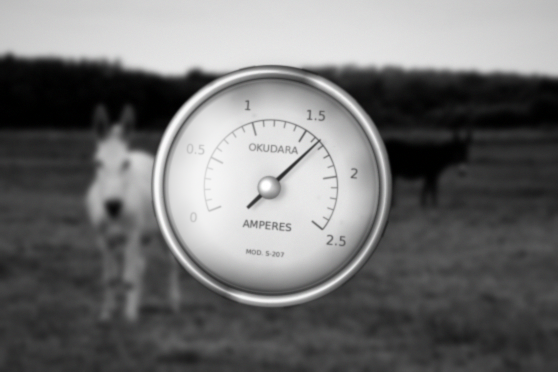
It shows value=1.65 unit=A
